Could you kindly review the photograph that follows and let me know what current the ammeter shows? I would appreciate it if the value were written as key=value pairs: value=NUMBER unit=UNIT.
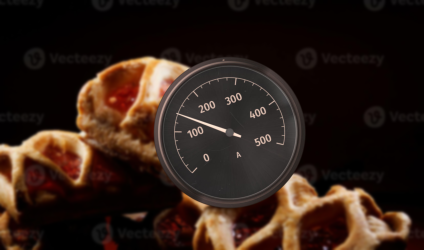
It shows value=140 unit=A
